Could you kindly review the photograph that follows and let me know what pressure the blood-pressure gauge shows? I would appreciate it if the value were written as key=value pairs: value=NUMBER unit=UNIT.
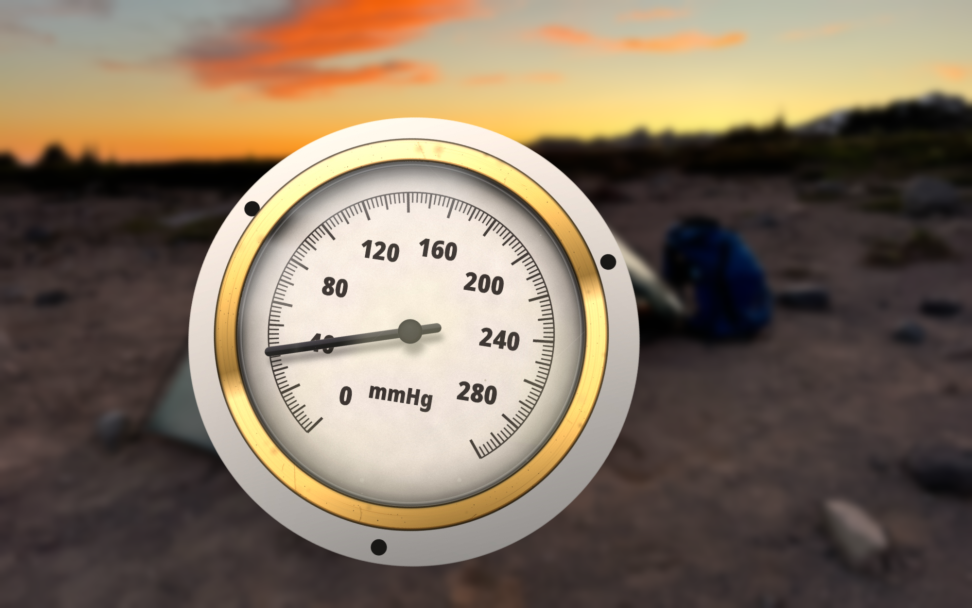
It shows value=38 unit=mmHg
